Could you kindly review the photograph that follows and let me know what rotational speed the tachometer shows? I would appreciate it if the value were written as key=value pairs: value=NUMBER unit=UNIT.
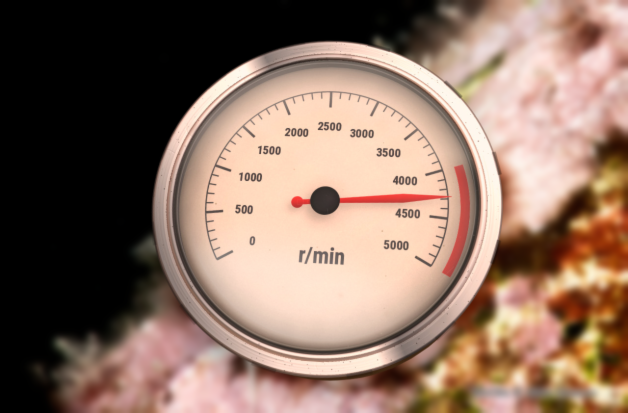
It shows value=4300 unit=rpm
